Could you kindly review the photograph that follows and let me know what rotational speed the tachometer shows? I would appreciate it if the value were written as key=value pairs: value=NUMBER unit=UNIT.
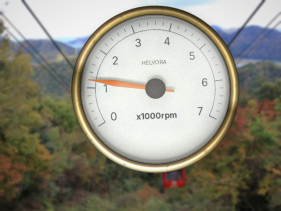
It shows value=1200 unit=rpm
